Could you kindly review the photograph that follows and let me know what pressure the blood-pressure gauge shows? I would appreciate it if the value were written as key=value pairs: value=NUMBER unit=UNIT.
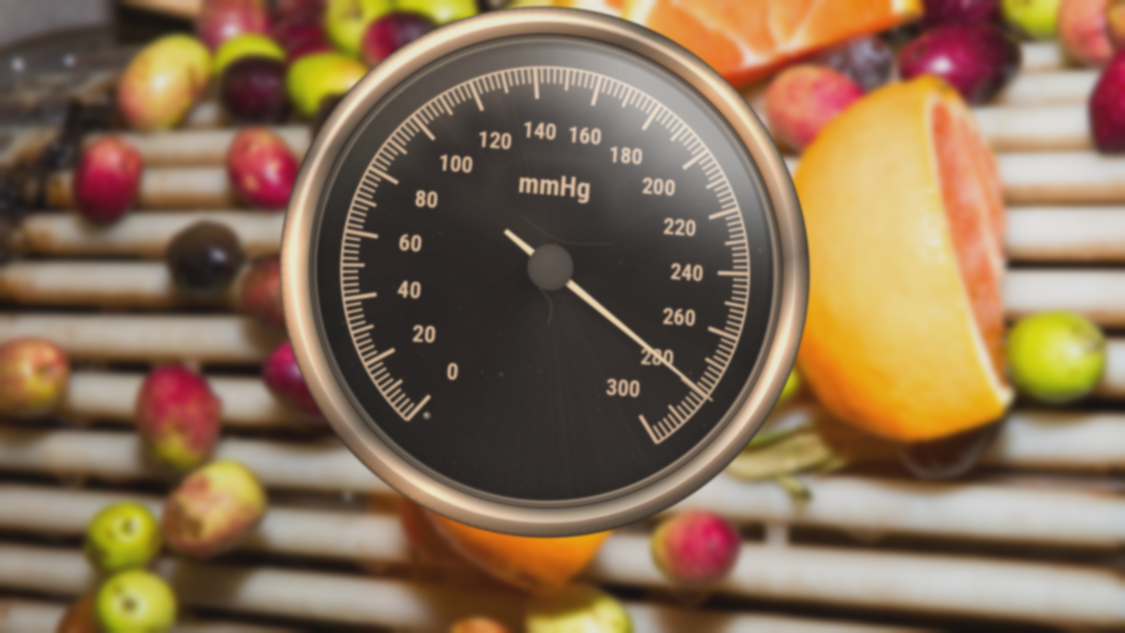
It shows value=280 unit=mmHg
